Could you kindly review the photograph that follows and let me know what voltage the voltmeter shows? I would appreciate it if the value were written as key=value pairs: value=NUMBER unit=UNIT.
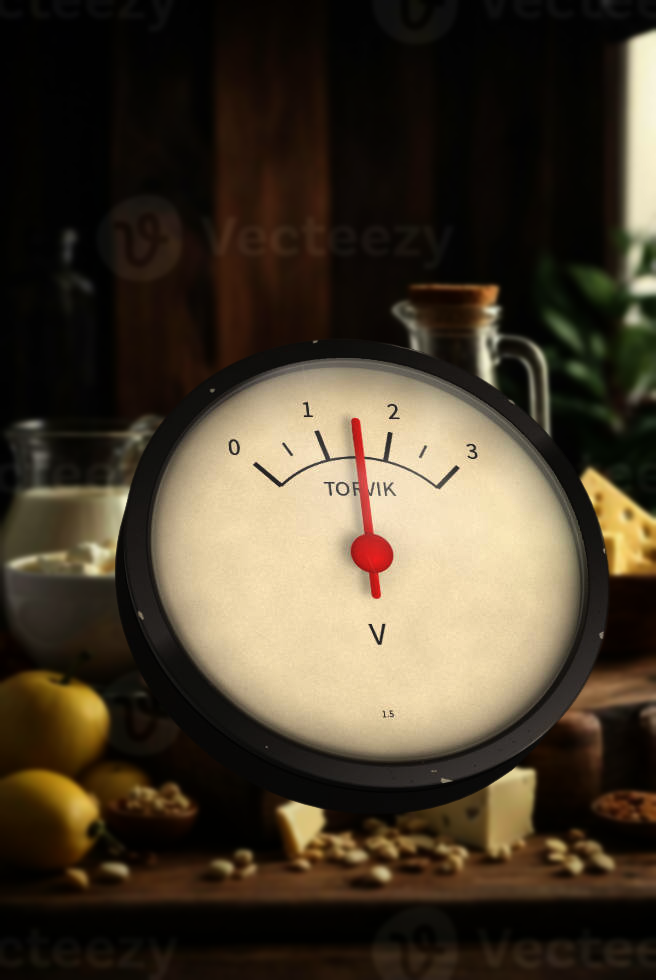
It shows value=1.5 unit=V
